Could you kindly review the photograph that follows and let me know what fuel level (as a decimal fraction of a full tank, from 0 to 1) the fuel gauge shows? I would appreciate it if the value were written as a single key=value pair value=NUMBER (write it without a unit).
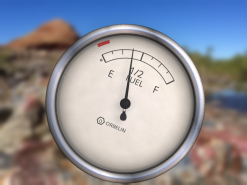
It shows value=0.375
